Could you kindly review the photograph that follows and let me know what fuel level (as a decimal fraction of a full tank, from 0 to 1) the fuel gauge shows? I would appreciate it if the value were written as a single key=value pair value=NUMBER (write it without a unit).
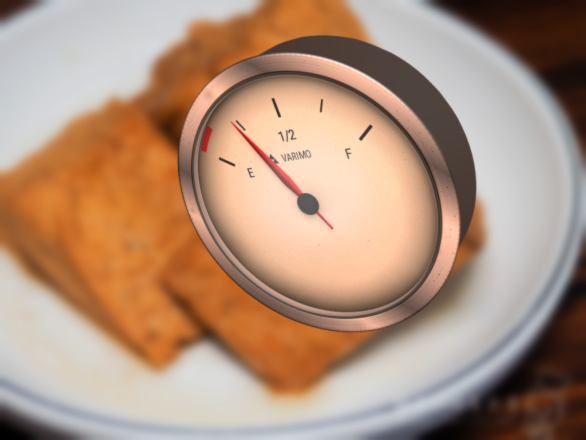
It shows value=0.25
